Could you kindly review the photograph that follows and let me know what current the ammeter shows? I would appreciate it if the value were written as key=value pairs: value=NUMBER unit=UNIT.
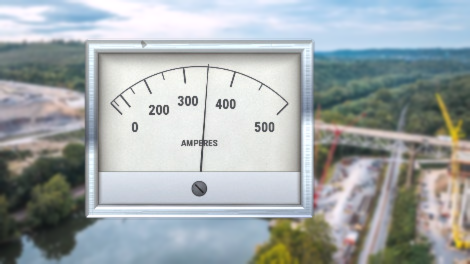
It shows value=350 unit=A
